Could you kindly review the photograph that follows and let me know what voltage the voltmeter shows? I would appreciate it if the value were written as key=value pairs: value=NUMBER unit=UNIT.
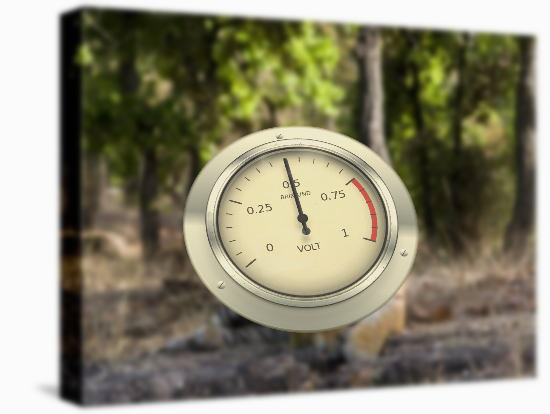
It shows value=0.5 unit=V
